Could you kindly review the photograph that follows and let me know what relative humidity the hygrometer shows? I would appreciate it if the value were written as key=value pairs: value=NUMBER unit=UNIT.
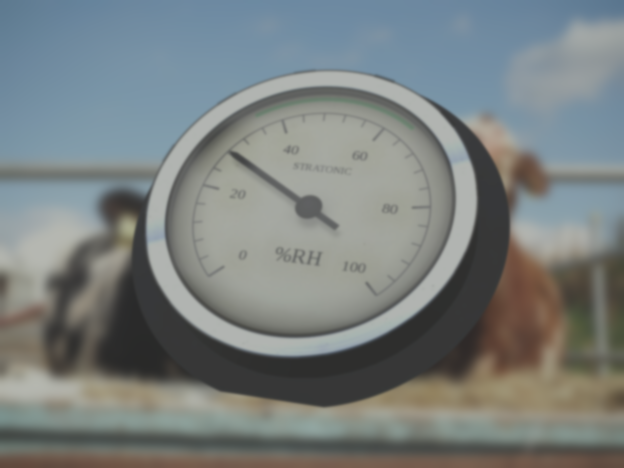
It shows value=28 unit=%
